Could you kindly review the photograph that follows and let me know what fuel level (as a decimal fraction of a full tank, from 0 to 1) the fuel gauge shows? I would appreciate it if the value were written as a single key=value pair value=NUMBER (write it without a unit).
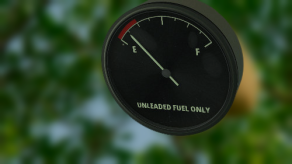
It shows value=0.125
